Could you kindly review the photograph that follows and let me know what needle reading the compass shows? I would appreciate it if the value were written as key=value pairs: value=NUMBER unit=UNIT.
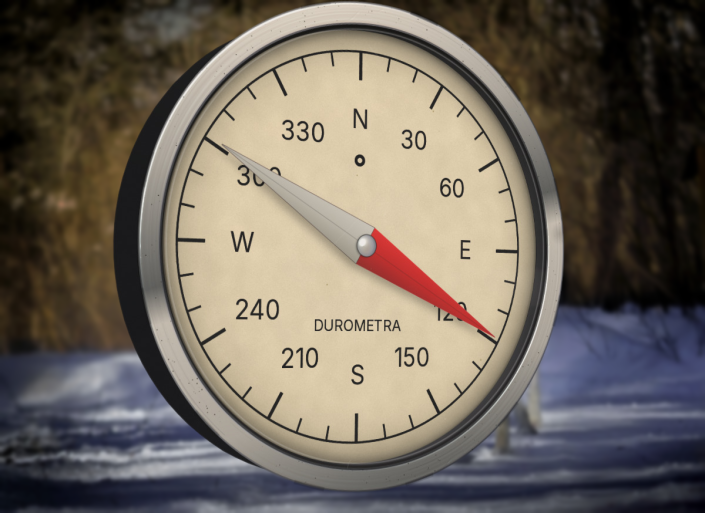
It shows value=120 unit=°
